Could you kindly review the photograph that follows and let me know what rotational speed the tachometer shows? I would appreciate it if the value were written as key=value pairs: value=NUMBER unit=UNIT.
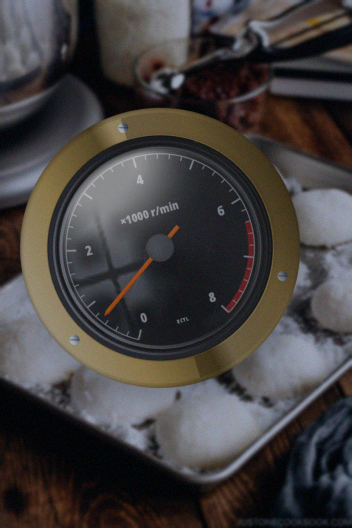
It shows value=700 unit=rpm
